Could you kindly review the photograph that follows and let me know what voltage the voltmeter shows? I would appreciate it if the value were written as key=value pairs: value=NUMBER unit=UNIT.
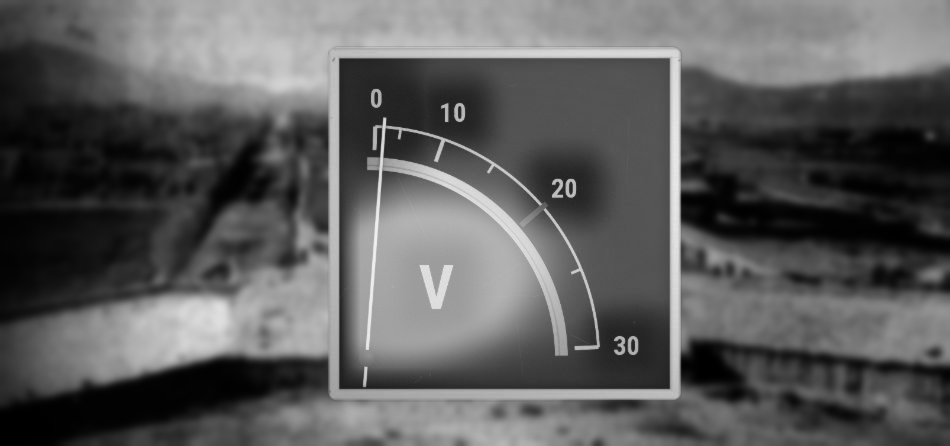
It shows value=2.5 unit=V
